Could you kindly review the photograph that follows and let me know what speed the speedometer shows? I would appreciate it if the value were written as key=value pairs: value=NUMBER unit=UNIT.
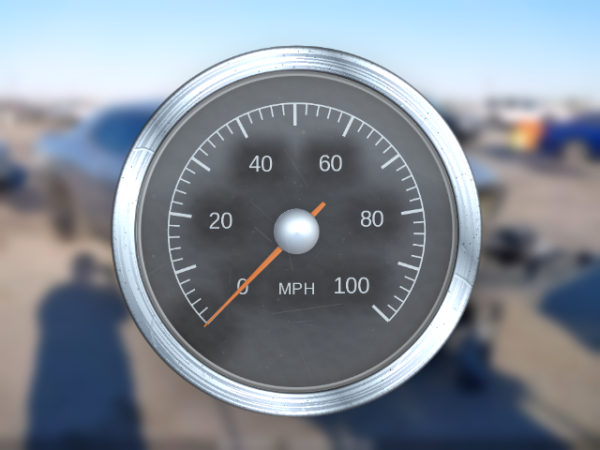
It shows value=0 unit=mph
